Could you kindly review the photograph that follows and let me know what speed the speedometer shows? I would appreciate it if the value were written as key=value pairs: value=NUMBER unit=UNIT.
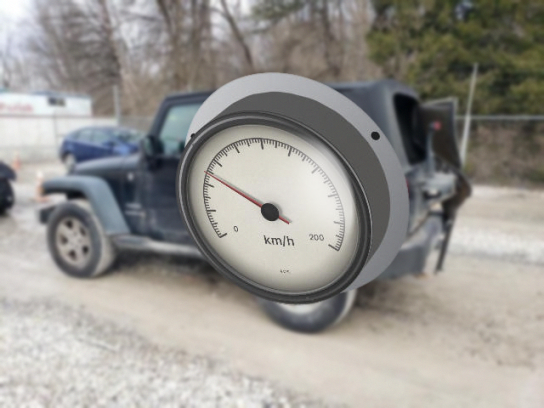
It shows value=50 unit=km/h
